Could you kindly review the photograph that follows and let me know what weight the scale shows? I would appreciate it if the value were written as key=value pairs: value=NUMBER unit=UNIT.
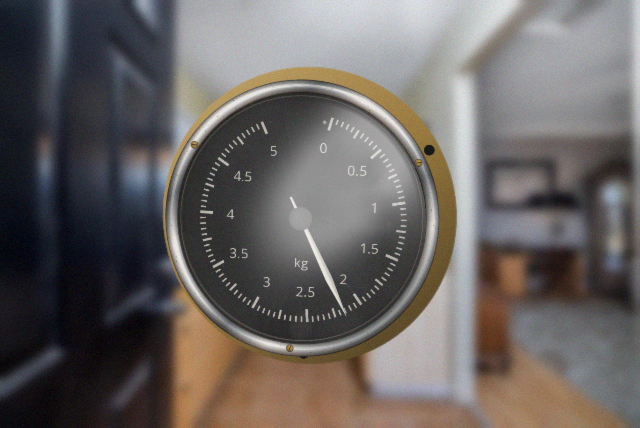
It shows value=2.15 unit=kg
